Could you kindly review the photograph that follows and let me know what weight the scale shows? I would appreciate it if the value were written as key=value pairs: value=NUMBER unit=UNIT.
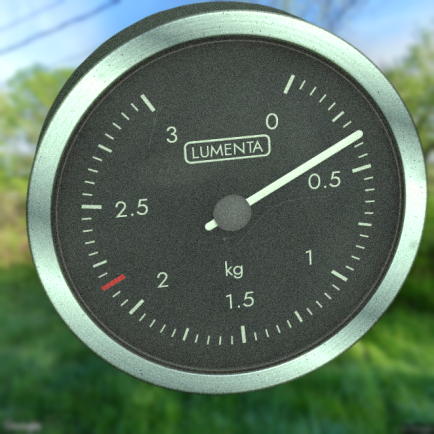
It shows value=0.35 unit=kg
